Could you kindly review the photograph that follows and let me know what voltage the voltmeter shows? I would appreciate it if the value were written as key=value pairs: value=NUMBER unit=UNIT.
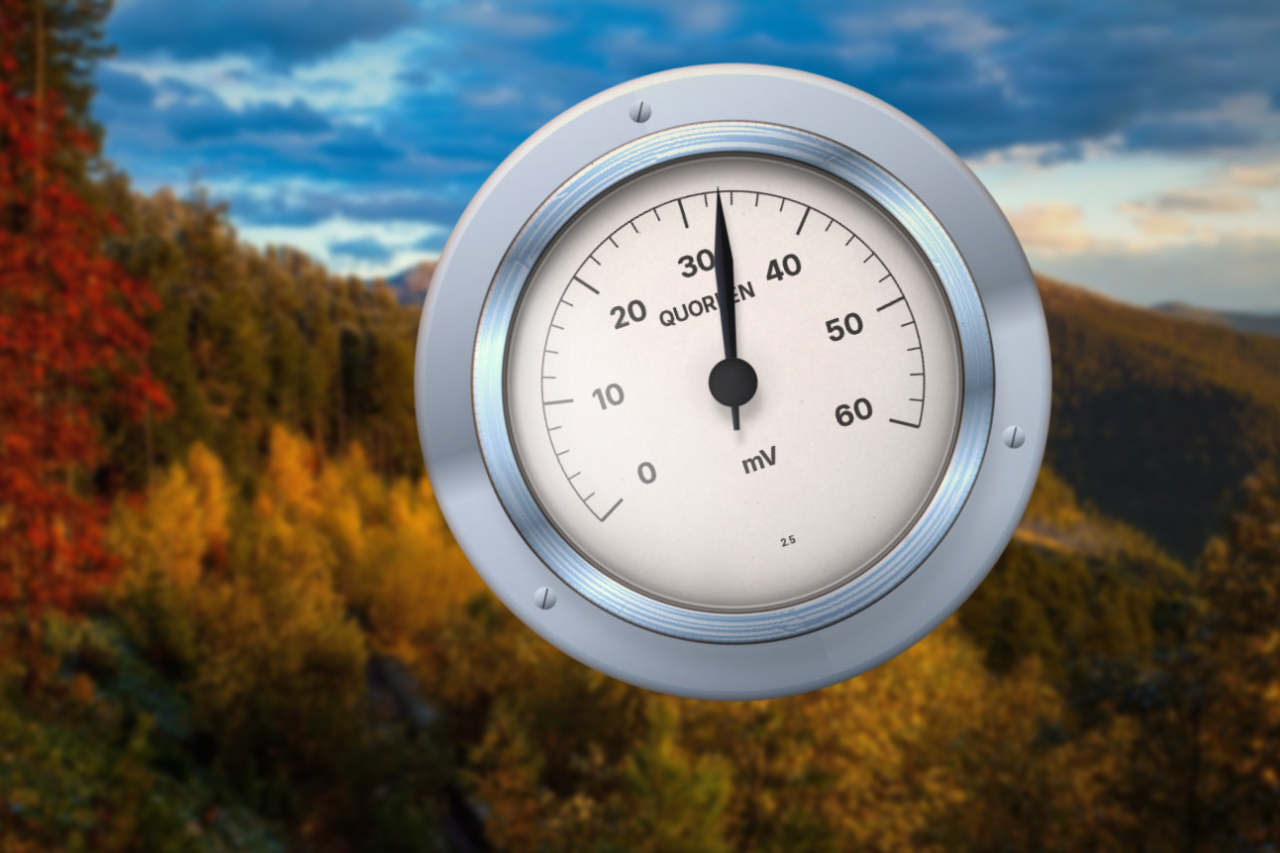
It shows value=33 unit=mV
